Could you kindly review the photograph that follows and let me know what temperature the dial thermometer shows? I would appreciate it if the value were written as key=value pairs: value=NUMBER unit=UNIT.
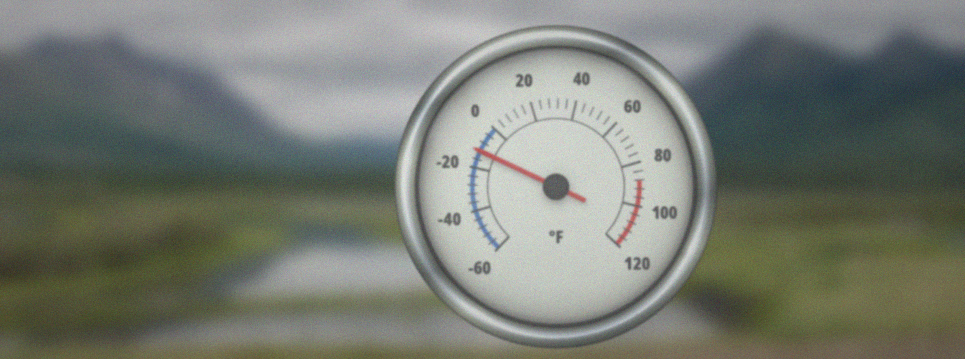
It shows value=-12 unit=°F
